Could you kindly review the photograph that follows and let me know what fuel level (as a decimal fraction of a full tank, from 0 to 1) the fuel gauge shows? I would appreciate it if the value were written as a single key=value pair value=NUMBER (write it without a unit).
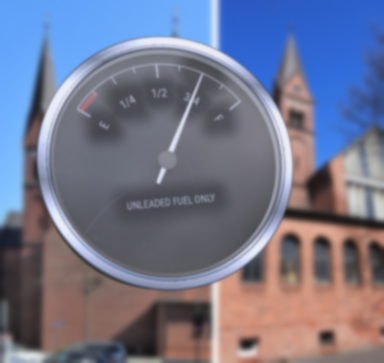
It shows value=0.75
